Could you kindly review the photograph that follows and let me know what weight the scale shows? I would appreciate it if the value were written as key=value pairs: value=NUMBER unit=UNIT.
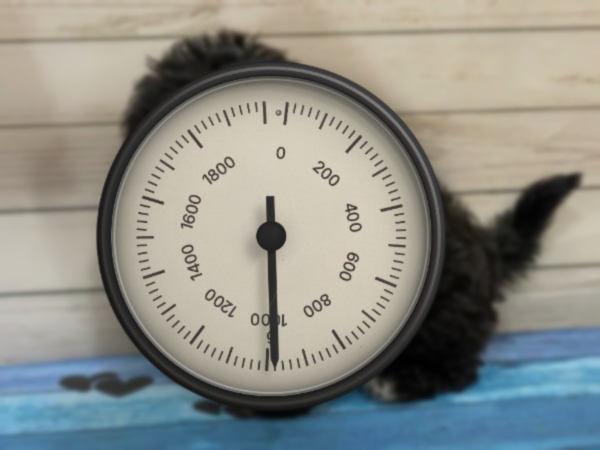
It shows value=980 unit=g
